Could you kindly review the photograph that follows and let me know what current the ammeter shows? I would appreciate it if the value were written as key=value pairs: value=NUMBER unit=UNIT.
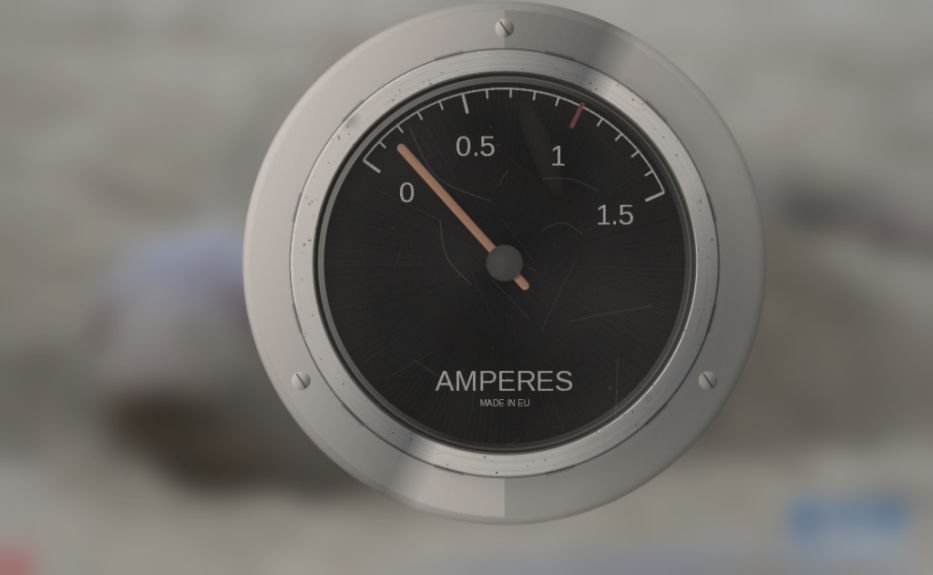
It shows value=0.15 unit=A
